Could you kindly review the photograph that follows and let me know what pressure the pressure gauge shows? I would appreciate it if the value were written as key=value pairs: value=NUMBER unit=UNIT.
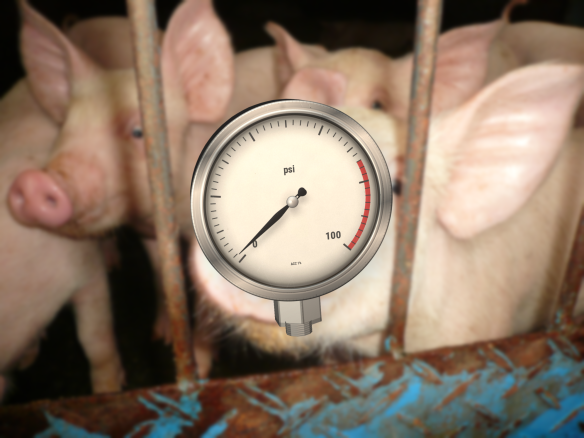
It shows value=2 unit=psi
